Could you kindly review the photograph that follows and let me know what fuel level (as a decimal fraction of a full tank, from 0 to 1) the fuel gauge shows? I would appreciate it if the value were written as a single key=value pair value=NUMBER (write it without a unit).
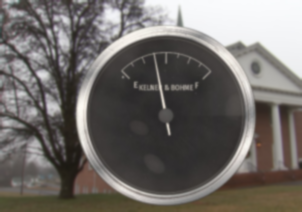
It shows value=0.375
